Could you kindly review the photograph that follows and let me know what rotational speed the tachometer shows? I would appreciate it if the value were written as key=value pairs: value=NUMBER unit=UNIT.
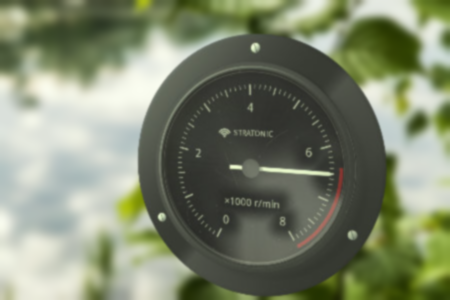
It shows value=6500 unit=rpm
